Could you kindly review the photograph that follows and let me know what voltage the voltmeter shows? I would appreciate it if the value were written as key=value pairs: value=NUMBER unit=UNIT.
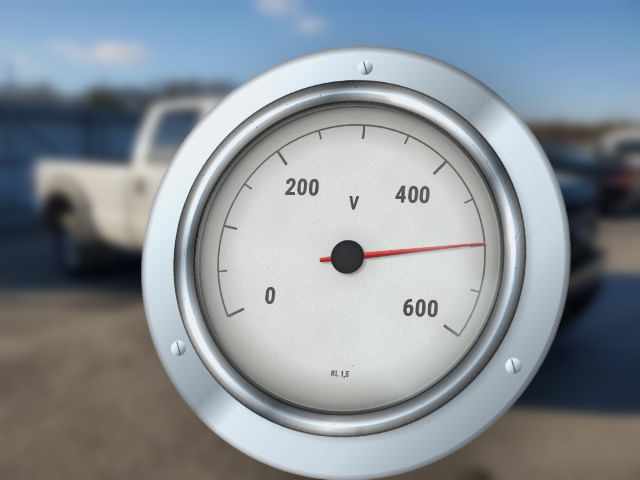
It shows value=500 unit=V
